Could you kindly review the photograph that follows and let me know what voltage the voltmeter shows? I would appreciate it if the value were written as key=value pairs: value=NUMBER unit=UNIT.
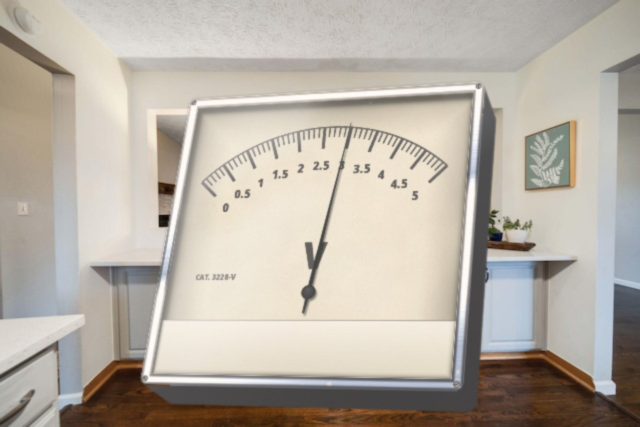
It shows value=3 unit=V
